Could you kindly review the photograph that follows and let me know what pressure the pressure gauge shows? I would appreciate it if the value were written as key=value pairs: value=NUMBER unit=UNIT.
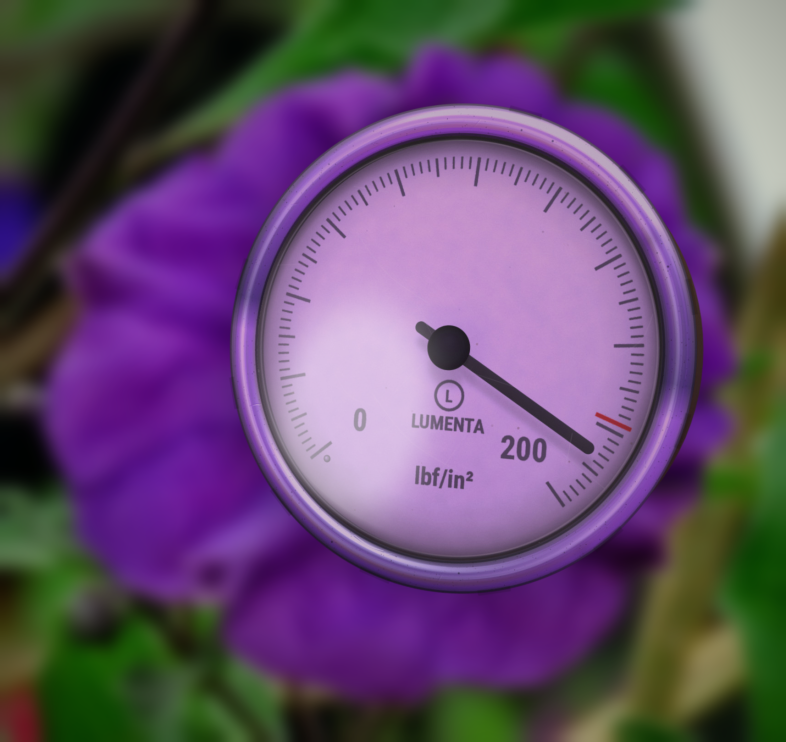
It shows value=186 unit=psi
